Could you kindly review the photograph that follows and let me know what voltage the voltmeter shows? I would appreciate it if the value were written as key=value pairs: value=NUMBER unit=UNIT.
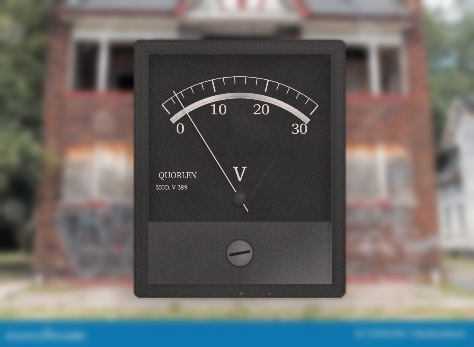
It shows value=3 unit=V
